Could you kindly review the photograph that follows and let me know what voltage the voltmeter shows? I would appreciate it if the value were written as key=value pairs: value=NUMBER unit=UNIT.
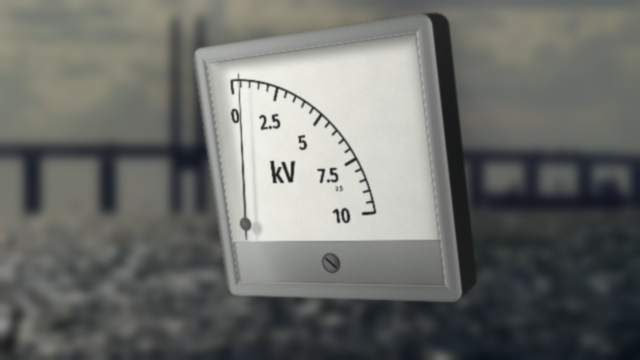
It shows value=0.5 unit=kV
